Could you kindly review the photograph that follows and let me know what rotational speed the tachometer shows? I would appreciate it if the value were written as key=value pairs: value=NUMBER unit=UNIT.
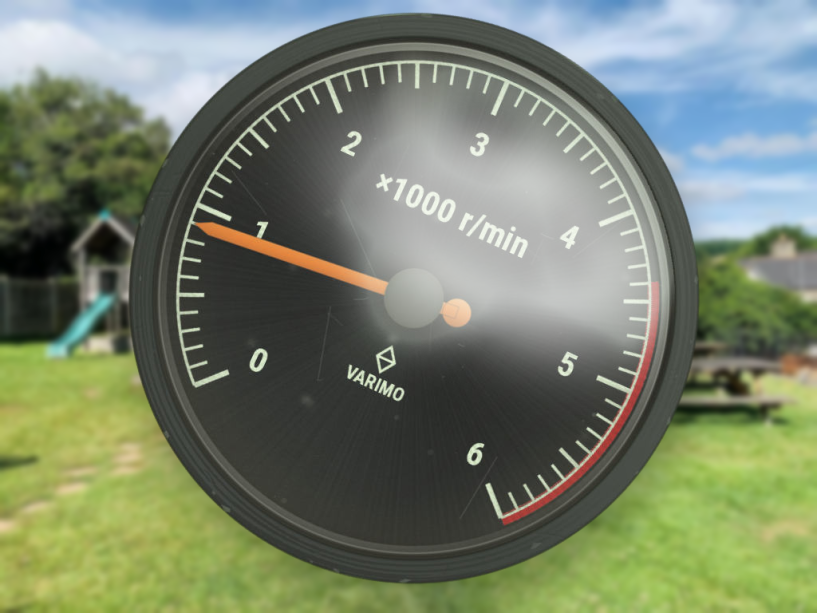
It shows value=900 unit=rpm
